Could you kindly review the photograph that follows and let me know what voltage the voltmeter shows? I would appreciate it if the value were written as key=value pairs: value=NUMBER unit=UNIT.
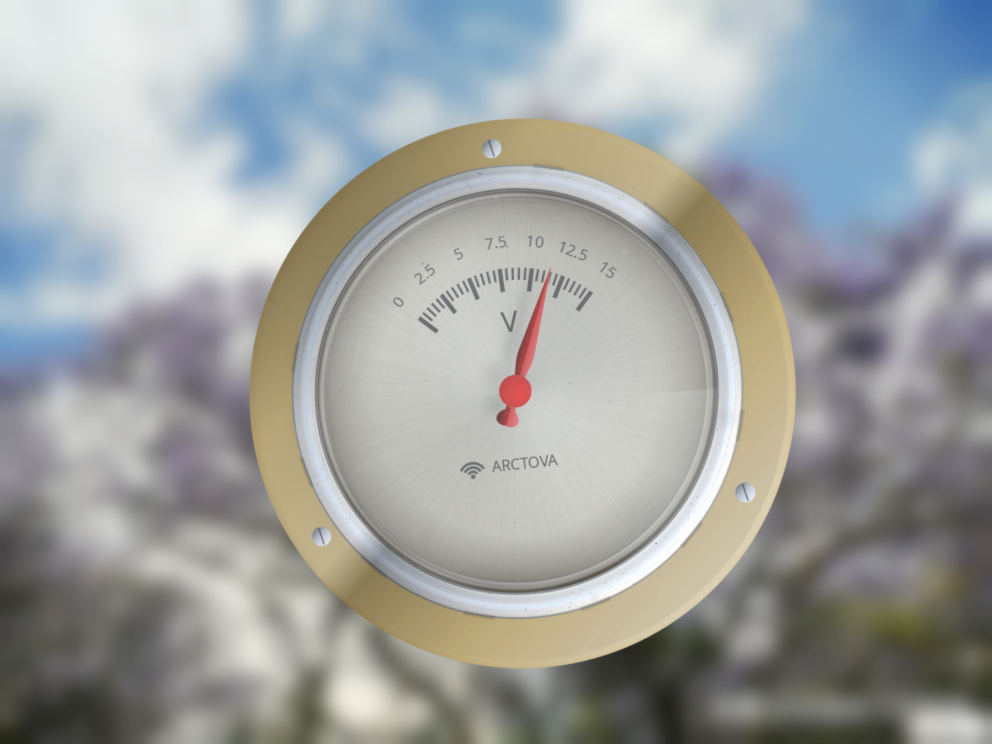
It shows value=11.5 unit=V
